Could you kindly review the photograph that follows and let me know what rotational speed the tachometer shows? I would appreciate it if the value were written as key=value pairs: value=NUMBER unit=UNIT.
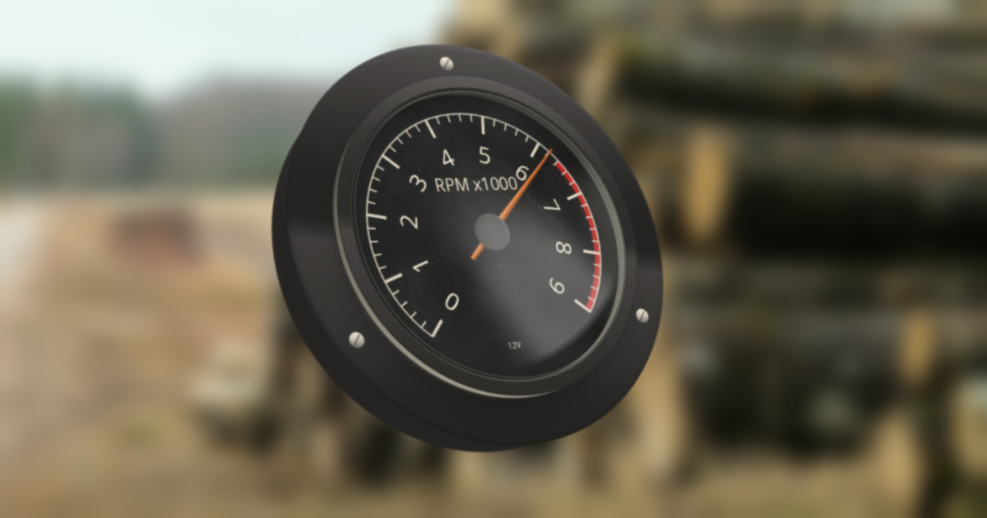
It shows value=6200 unit=rpm
